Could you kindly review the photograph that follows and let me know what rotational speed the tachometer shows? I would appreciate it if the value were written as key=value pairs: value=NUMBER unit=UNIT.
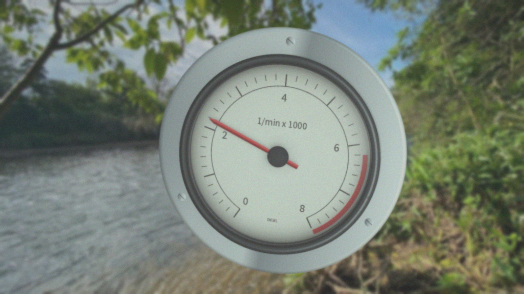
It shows value=2200 unit=rpm
